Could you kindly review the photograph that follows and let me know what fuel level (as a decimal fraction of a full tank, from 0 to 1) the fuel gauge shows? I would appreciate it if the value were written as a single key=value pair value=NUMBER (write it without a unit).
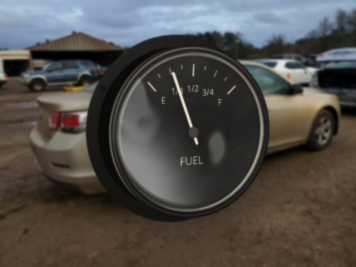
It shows value=0.25
